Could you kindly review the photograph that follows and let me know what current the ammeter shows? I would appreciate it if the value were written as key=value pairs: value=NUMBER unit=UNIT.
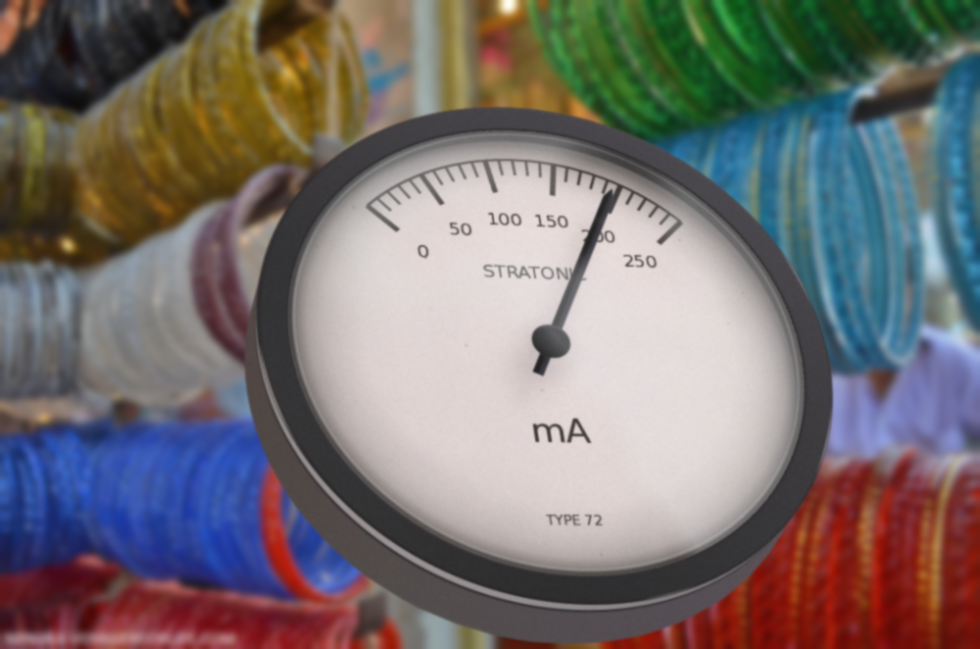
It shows value=195 unit=mA
